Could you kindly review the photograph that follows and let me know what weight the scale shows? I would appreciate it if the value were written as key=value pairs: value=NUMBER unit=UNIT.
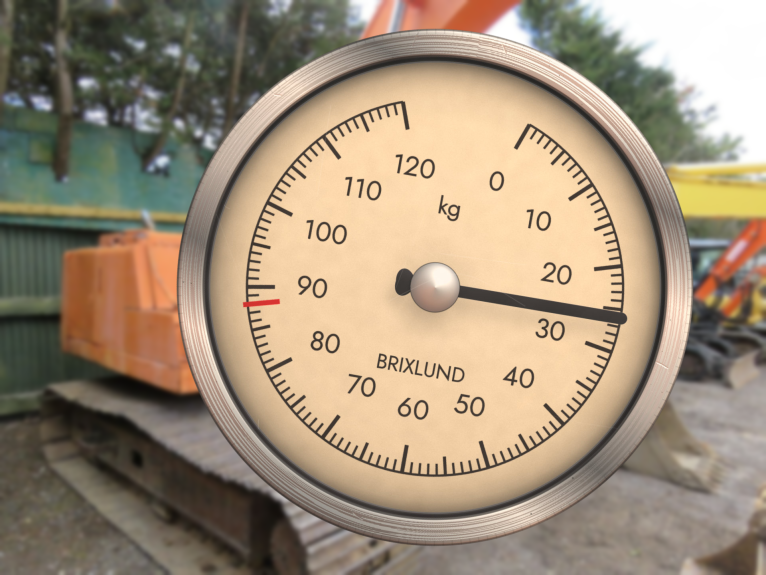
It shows value=26 unit=kg
